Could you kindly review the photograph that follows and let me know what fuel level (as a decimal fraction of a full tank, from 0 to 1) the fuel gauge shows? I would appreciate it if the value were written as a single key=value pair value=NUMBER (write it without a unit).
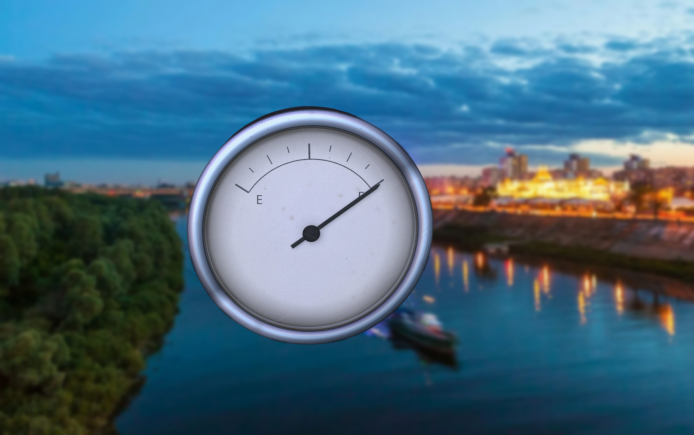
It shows value=1
